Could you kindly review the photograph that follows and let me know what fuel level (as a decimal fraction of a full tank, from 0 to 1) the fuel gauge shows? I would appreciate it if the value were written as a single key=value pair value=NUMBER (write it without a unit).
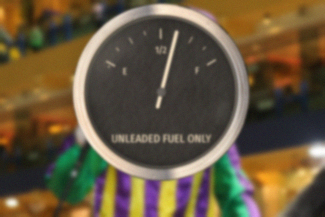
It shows value=0.625
